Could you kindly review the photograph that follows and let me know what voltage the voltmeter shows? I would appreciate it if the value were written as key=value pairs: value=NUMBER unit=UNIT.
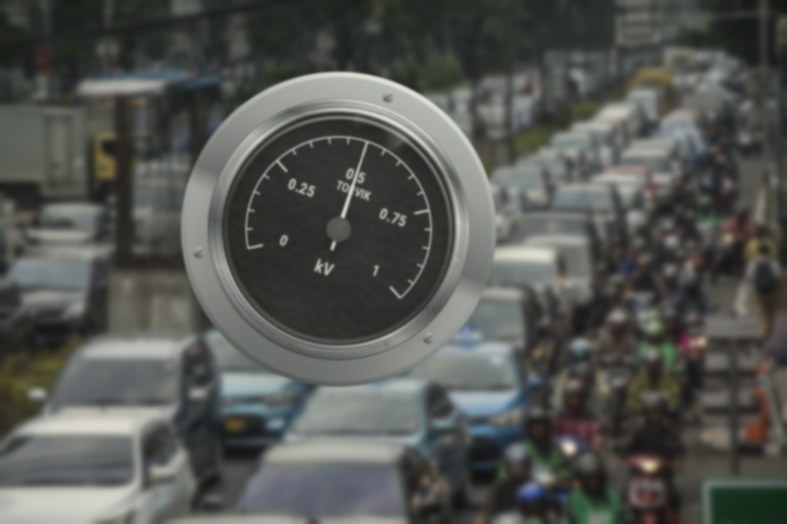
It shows value=0.5 unit=kV
